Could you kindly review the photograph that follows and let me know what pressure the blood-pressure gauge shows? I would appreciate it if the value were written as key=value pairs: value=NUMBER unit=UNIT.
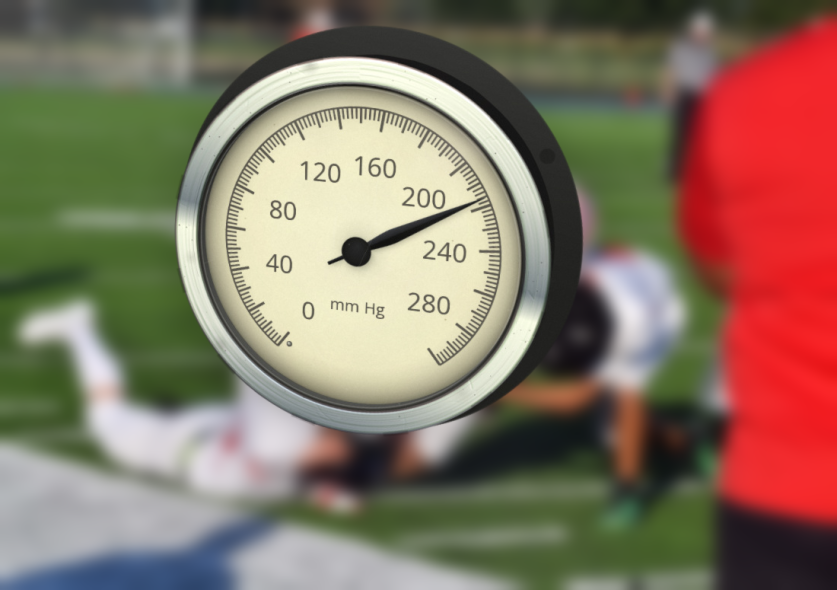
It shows value=216 unit=mmHg
